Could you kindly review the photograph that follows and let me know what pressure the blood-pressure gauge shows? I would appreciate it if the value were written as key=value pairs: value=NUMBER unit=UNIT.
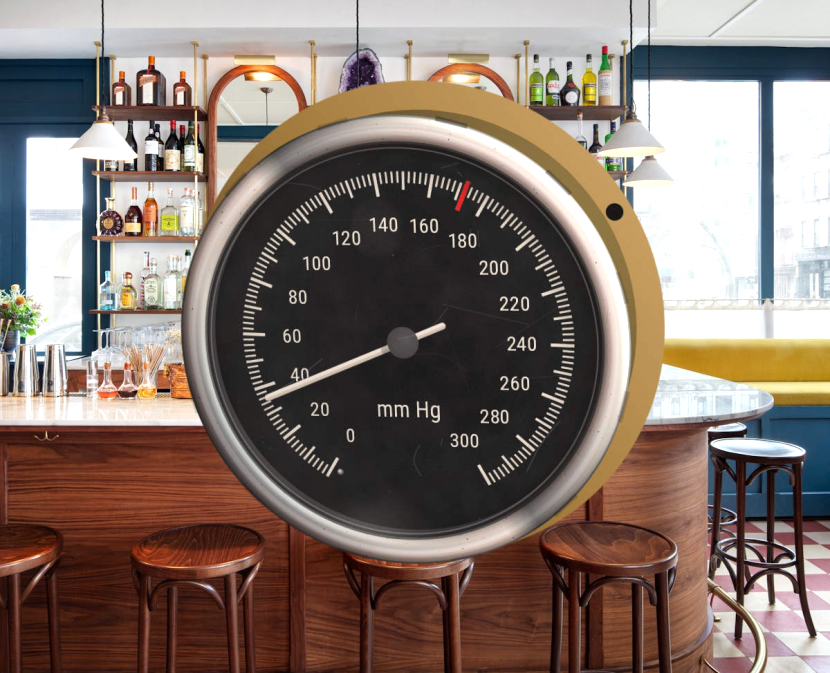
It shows value=36 unit=mmHg
